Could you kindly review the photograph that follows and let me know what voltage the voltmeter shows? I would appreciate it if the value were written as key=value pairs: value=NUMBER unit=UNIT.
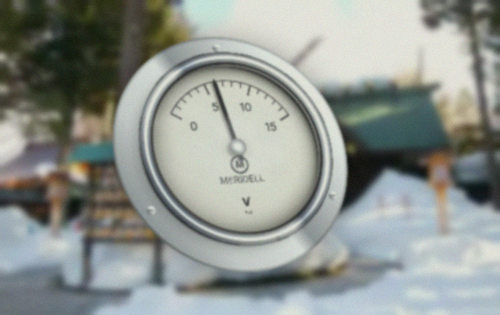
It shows value=6 unit=V
